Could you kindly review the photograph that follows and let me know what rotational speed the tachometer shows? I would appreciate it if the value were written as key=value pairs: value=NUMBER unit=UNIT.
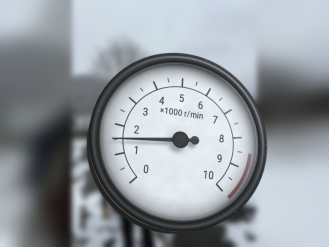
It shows value=1500 unit=rpm
